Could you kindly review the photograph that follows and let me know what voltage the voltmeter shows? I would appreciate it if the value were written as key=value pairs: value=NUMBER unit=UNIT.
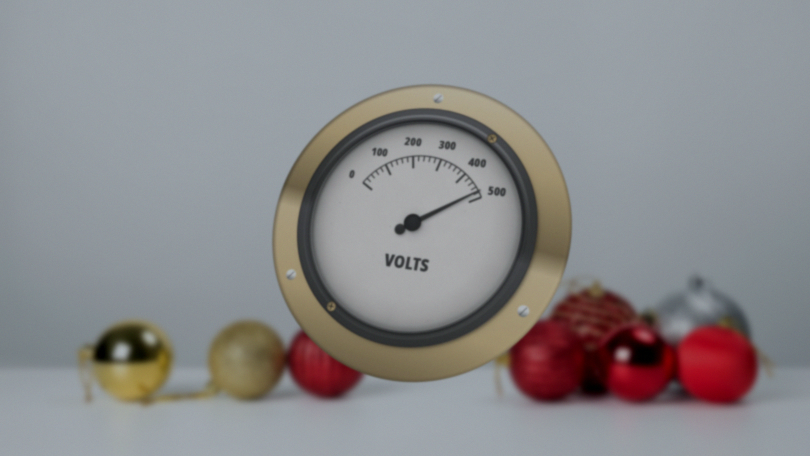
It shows value=480 unit=V
